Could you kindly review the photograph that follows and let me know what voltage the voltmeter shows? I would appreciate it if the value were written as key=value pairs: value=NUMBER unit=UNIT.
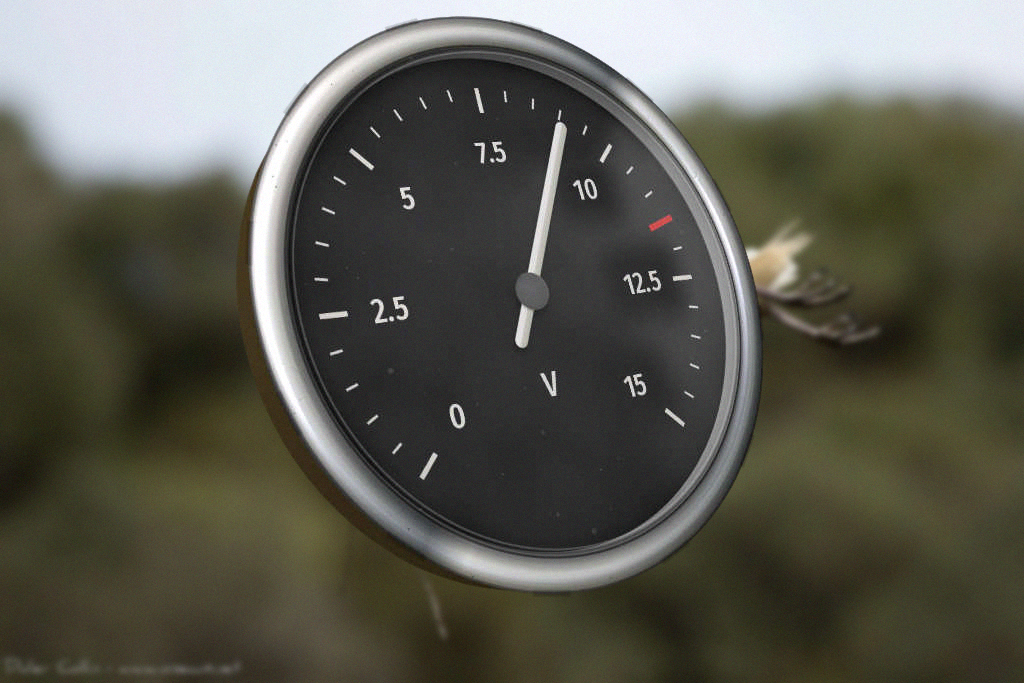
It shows value=9 unit=V
